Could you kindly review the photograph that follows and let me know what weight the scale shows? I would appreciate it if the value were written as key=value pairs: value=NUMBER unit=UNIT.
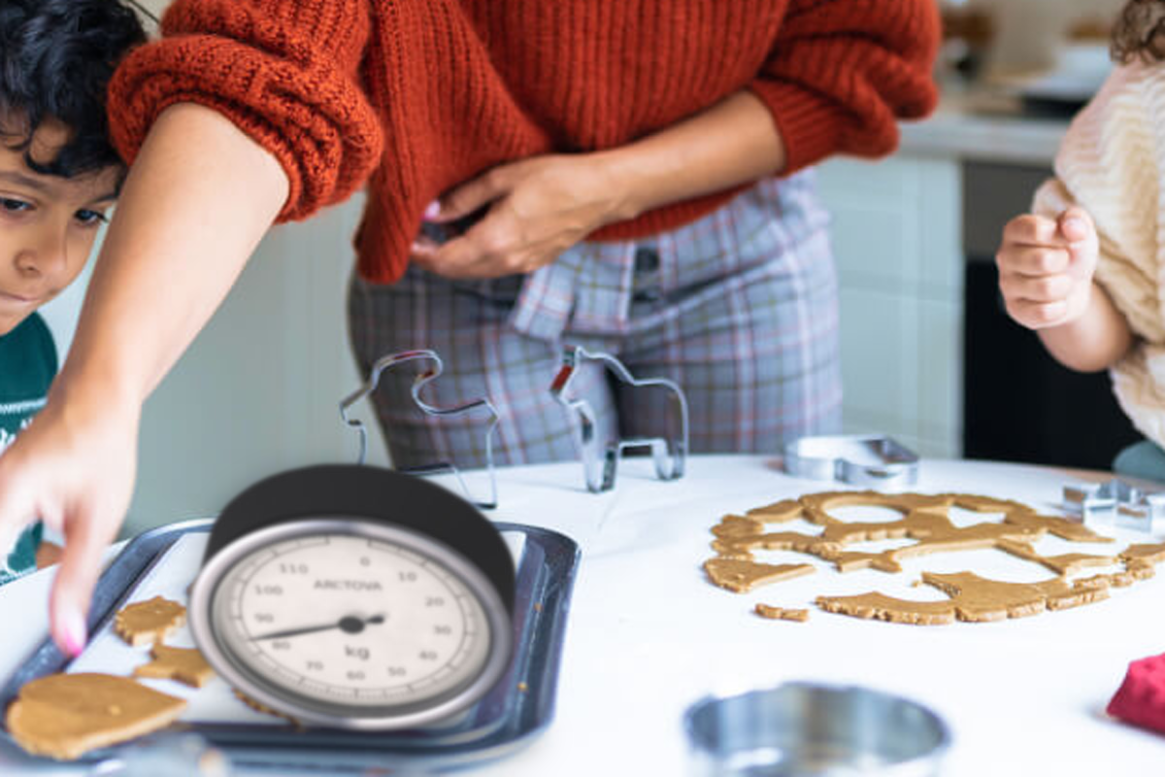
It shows value=85 unit=kg
